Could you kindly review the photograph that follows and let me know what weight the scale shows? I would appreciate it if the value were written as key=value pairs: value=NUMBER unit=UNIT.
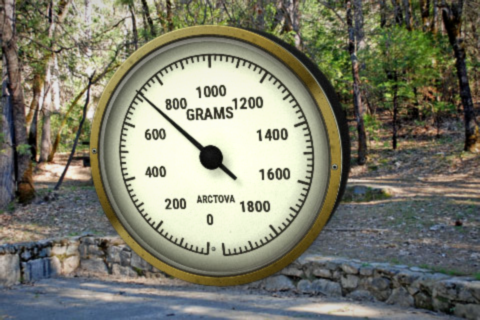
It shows value=720 unit=g
